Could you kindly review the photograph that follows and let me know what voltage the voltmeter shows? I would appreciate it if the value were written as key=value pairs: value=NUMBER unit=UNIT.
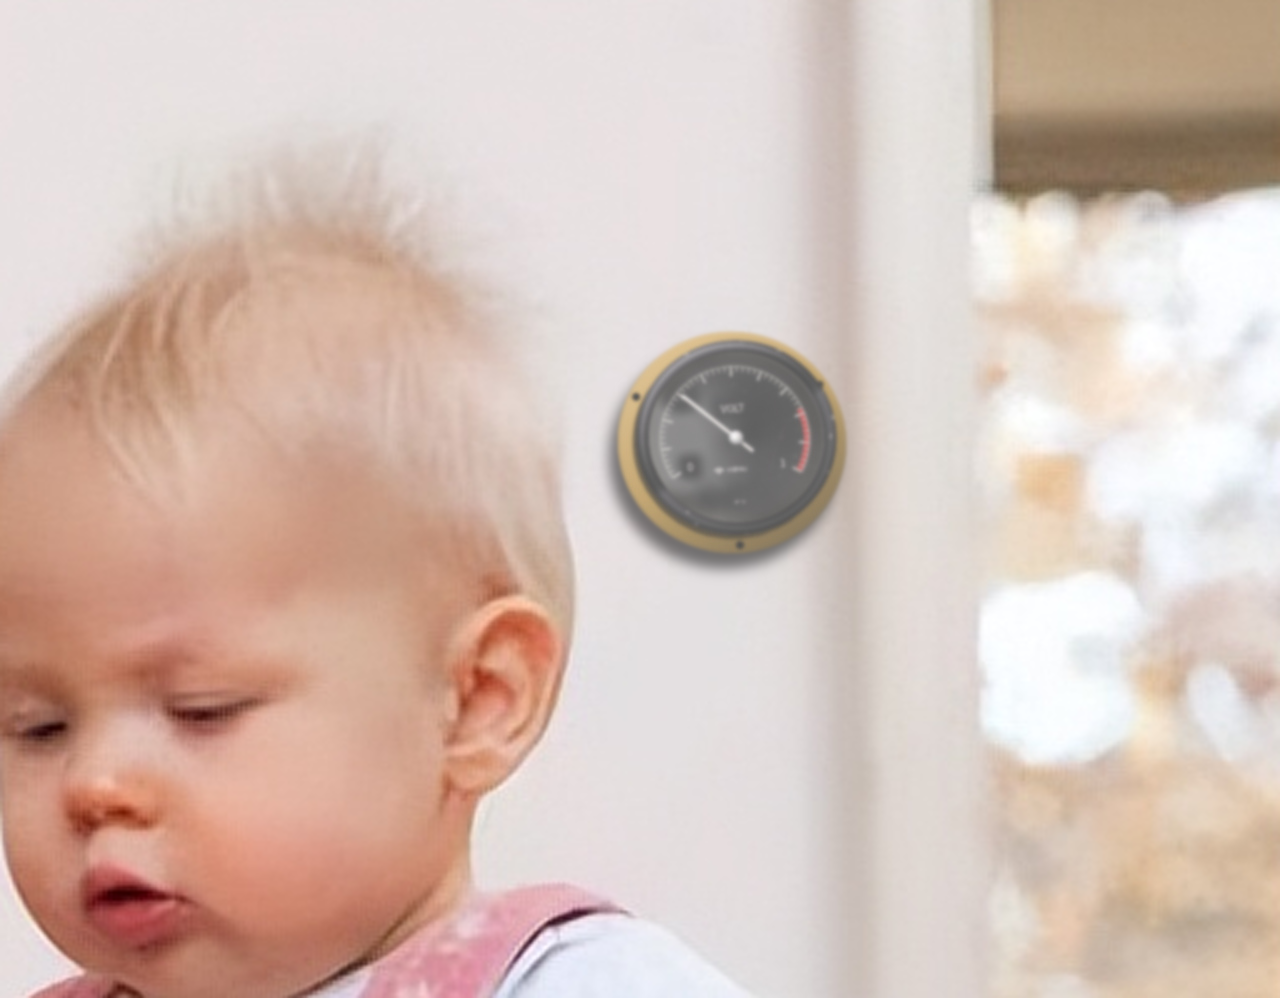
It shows value=0.3 unit=V
